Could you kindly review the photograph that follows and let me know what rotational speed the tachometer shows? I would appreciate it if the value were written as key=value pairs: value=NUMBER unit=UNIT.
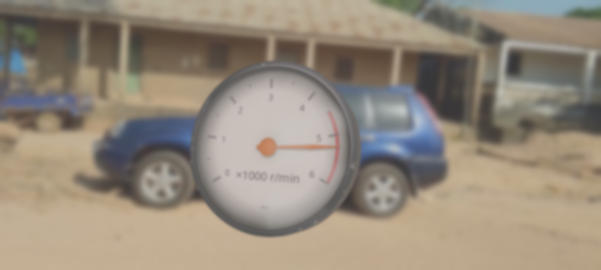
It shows value=5250 unit=rpm
